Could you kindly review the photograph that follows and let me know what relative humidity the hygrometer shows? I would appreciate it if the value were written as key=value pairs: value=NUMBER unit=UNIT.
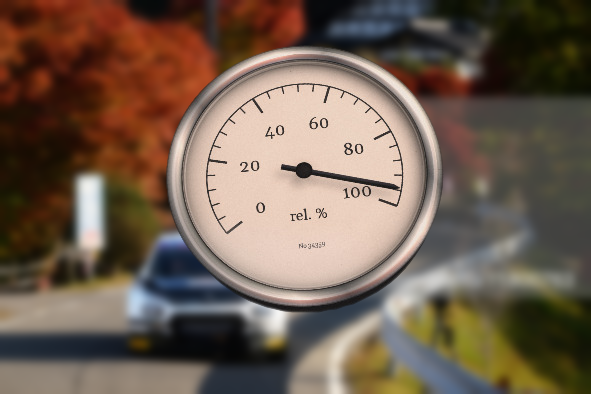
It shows value=96 unit=%
